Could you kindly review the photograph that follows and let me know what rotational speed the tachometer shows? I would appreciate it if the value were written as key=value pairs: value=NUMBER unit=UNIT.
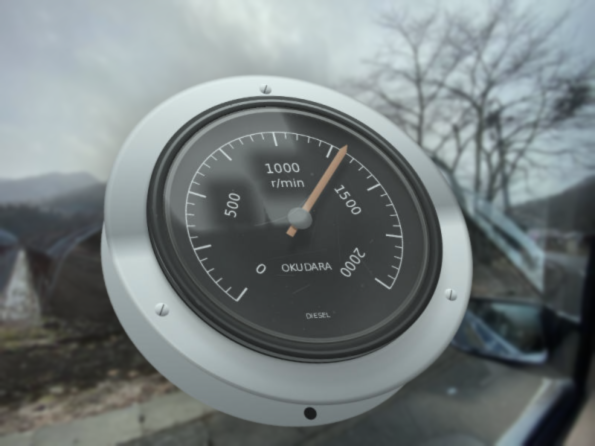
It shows value=1300 unit=rpm
